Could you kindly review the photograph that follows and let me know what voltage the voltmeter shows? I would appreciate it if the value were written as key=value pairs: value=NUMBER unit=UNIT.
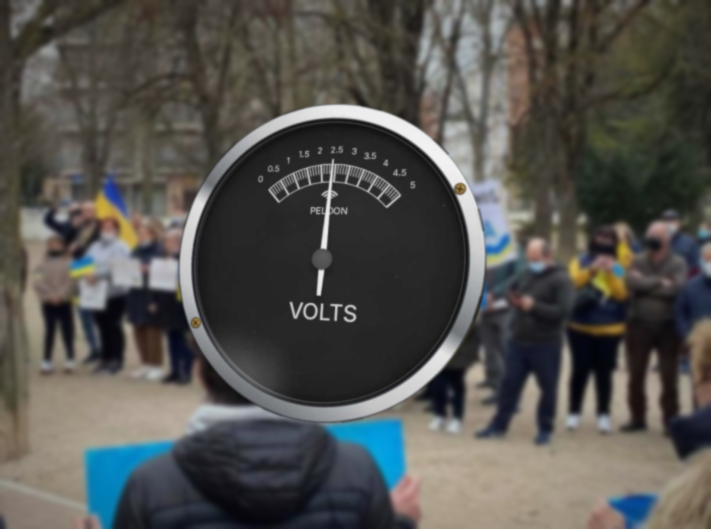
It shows value=2.5 unit=V
